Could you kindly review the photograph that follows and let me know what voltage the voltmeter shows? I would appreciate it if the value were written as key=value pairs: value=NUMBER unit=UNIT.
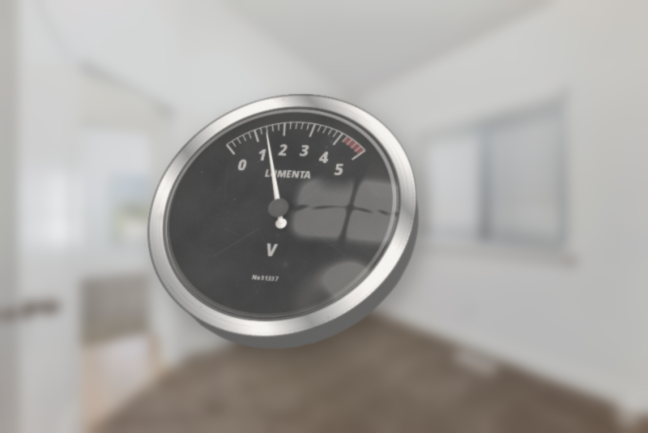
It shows value=1.4 unit=V
